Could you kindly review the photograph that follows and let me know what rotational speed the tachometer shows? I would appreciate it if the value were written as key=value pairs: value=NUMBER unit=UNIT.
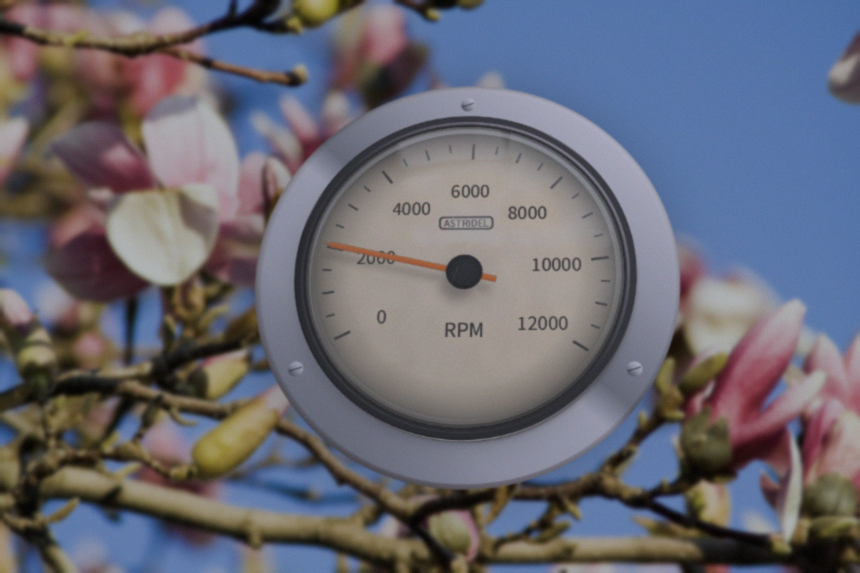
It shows value=2000 unit=rpm
